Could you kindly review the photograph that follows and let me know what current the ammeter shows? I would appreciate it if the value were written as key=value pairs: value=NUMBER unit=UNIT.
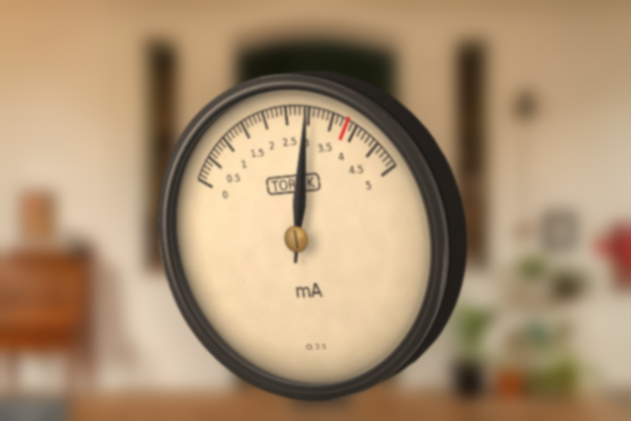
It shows value=3 unit=mA
